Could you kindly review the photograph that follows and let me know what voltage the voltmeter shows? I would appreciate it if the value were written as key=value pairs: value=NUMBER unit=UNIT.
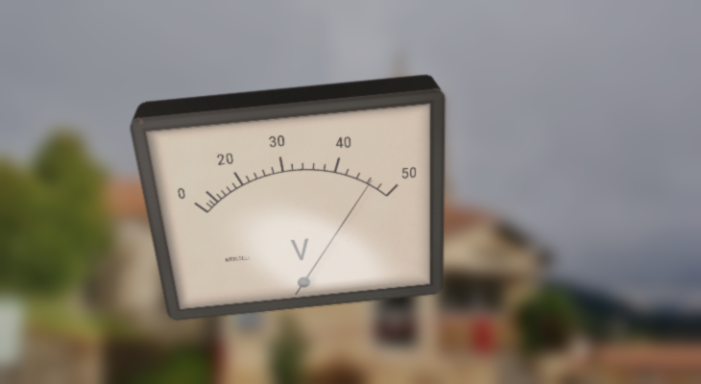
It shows value=46 unit=V
